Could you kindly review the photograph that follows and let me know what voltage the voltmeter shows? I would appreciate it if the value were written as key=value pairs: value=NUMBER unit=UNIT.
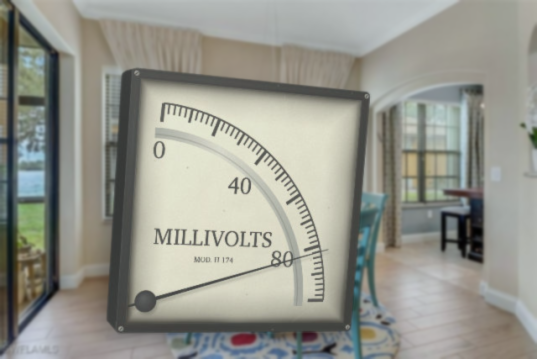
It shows value=82 unit=mV
